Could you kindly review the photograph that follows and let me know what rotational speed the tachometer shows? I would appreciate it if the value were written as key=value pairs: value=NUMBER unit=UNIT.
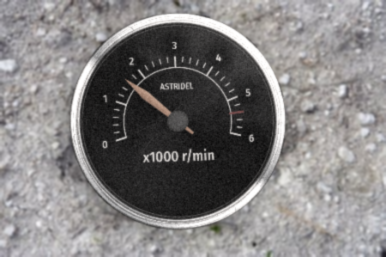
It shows value=1600 unit=rpm
